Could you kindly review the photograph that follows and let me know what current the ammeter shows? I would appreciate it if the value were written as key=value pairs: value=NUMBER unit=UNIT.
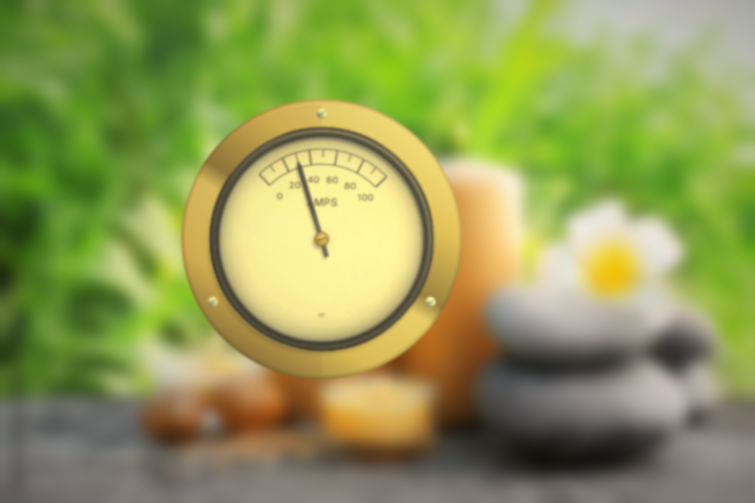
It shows value=30 unit=A
